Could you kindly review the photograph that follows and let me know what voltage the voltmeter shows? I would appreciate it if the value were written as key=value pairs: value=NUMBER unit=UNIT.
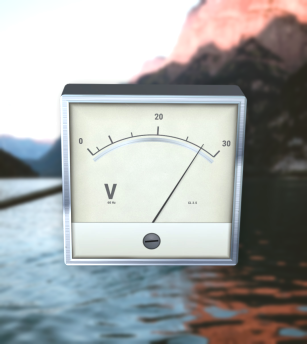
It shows value=27.5 unit=V
